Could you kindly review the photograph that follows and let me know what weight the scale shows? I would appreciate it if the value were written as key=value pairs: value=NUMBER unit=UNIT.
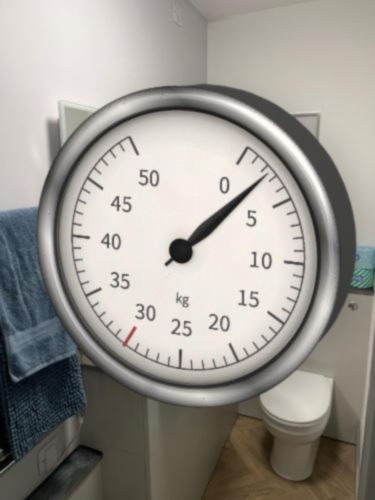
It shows value=2.5 unit=kg
